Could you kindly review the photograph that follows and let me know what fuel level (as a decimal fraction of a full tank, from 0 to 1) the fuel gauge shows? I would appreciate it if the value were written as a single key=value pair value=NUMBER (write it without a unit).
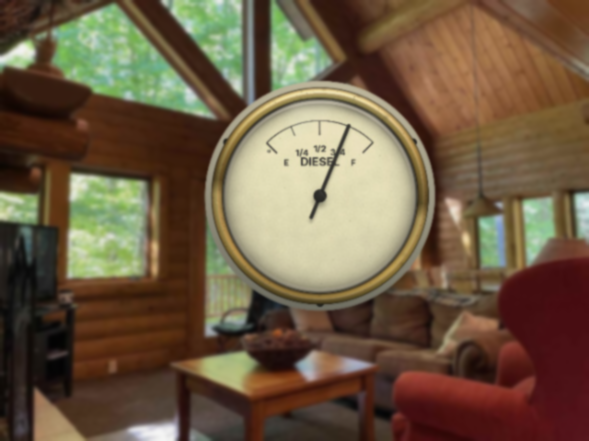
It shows value=0.75
